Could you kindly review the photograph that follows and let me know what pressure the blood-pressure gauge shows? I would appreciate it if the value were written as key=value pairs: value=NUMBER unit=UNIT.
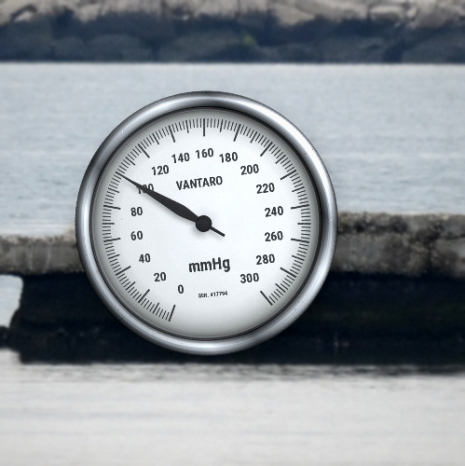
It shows value=100 unit=mmHg
